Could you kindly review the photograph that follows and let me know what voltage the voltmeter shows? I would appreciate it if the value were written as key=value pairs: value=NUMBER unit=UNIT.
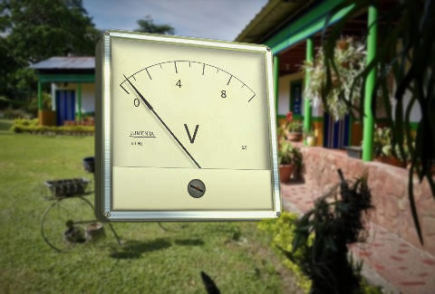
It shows value=0.5 unit=V
